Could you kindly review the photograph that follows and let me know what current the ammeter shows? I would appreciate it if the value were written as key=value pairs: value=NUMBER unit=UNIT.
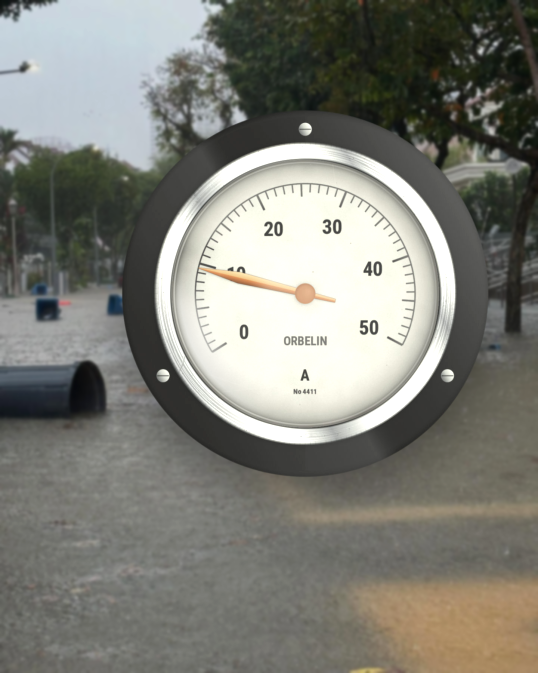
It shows value=9.5 unit=A
